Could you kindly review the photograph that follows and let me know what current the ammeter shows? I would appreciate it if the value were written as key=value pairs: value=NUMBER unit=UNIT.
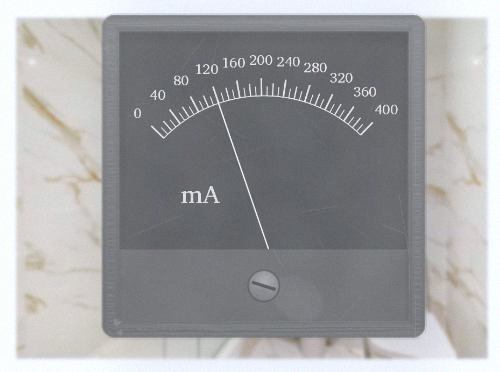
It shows value=120 unit=mA
